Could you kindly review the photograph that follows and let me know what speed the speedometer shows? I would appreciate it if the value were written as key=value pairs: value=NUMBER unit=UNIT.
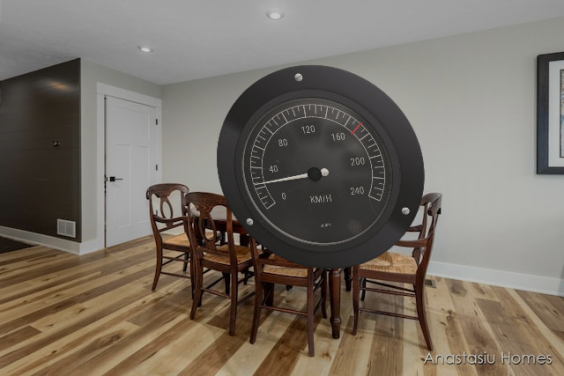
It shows value=25 unit=km/h
